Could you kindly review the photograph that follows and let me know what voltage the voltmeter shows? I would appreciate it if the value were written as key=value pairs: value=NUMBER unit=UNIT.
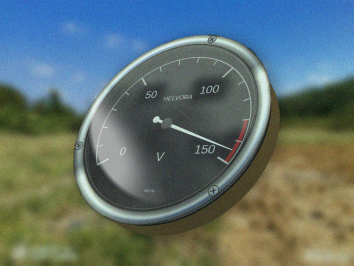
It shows value=145 unit=V
